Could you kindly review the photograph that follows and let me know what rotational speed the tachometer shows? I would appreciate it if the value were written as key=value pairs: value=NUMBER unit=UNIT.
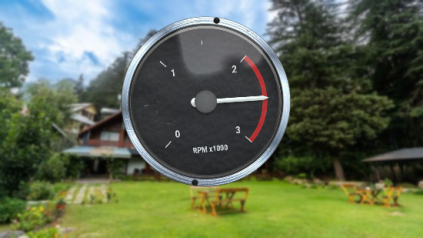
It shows value=2500 unit=rpm
